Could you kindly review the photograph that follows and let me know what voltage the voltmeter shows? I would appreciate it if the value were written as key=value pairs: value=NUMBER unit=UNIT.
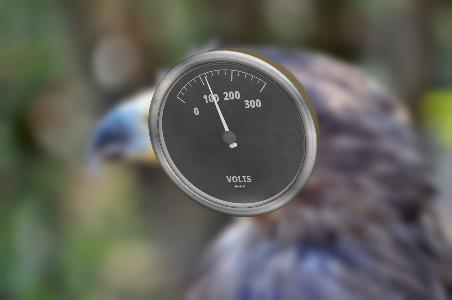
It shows value=120 unit=V
